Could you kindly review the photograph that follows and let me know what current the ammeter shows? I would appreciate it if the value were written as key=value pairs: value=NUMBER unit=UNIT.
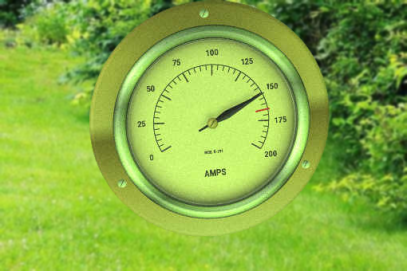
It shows value=150 unit=A
